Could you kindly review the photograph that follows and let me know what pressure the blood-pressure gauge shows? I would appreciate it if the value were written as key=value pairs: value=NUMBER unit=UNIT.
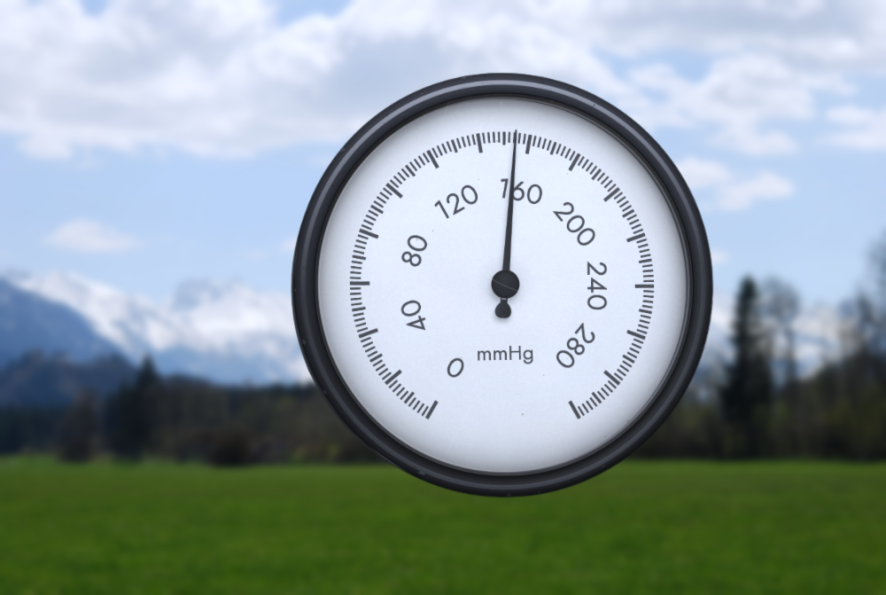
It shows value=154 unit=mmHg
